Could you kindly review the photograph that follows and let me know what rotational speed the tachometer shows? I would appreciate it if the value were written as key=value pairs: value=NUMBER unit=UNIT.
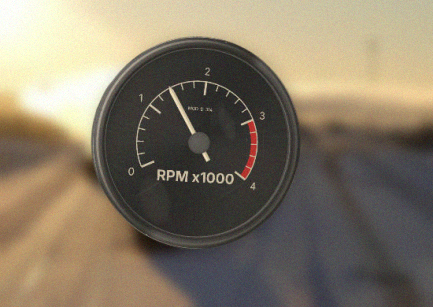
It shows value=1400 unit=rpm
